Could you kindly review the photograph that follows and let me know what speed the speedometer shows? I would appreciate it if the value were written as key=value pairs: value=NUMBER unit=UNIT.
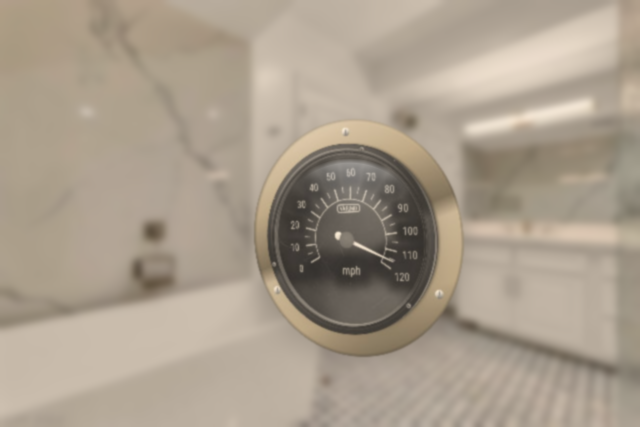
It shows value=115 unit=mph
